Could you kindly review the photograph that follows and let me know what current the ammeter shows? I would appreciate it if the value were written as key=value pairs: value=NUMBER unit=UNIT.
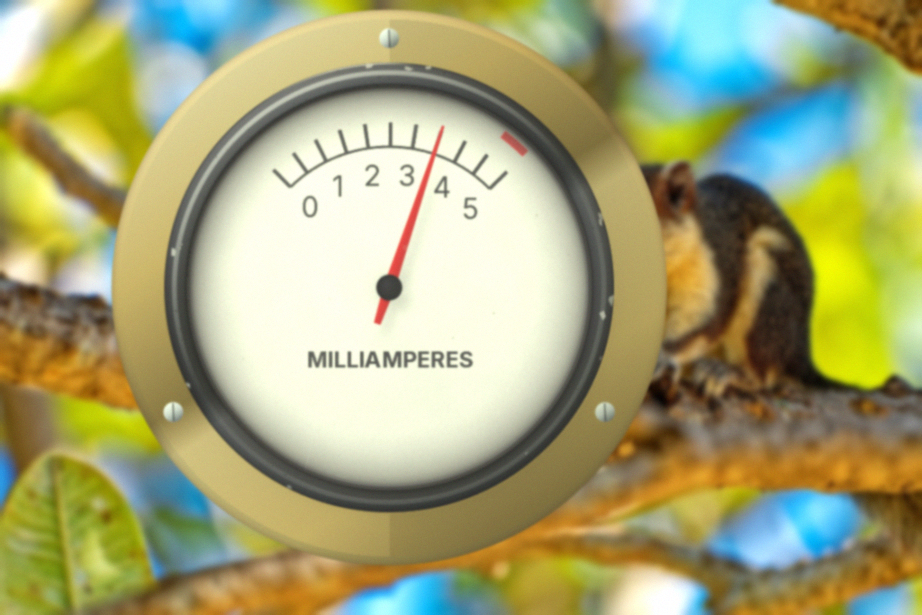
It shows value=3.5 unit=mA
